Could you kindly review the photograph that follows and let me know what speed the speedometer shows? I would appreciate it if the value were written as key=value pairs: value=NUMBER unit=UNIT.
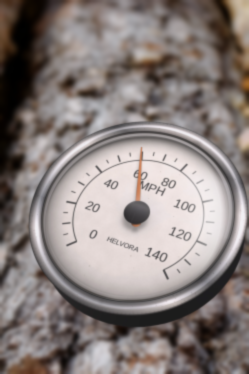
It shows value=60 unit=mph
